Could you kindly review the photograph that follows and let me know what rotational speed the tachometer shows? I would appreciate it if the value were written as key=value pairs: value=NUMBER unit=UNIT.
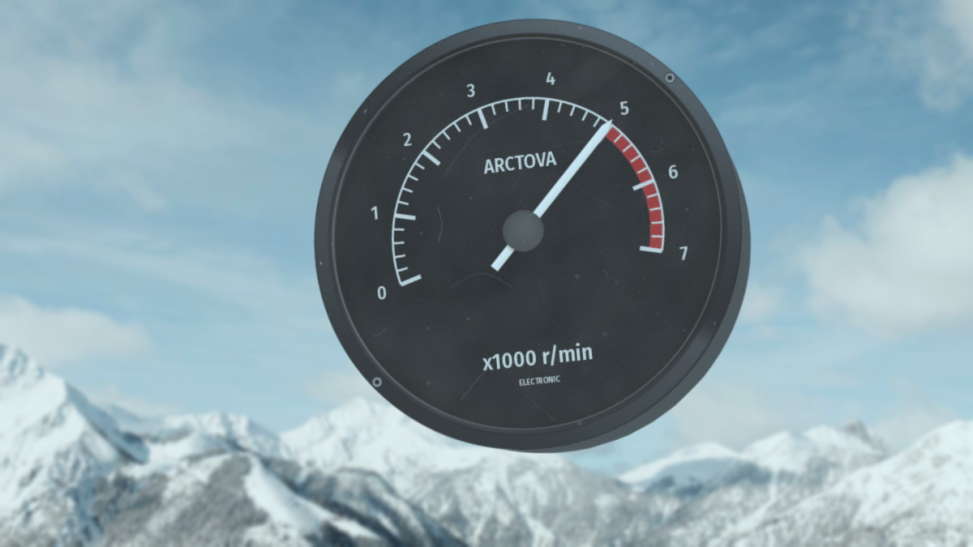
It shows value=5000 unit=rpm
